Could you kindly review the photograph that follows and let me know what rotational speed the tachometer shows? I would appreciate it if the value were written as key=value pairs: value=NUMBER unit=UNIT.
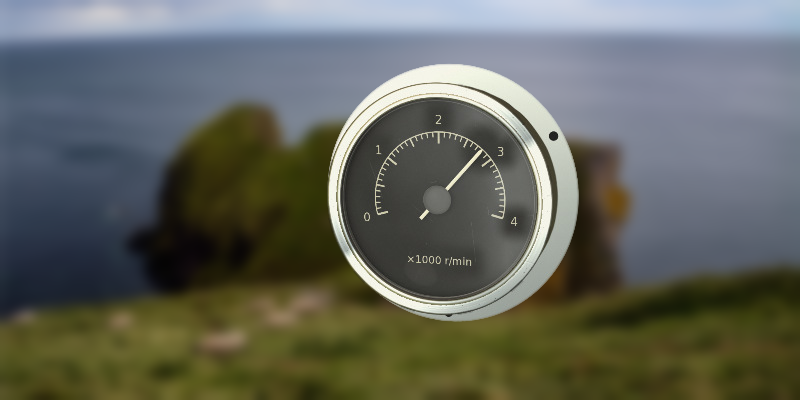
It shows value=2800 unit=rpm
